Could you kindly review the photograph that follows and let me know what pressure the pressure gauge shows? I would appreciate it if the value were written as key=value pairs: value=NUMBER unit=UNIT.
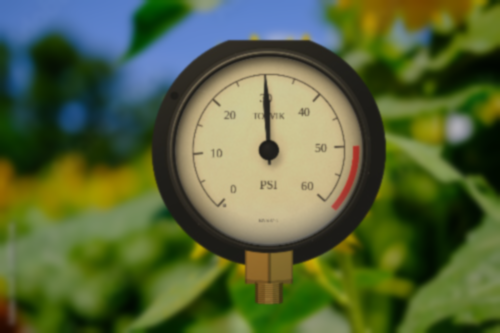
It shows value=30 unit=psi
